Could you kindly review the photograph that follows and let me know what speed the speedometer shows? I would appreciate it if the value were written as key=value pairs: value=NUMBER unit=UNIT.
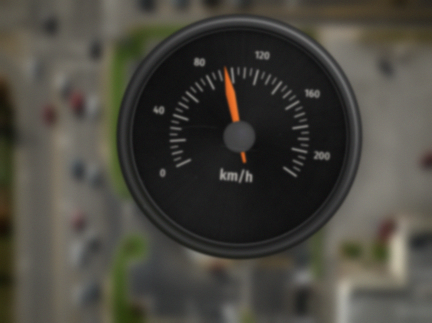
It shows value=95 unit=km/h
